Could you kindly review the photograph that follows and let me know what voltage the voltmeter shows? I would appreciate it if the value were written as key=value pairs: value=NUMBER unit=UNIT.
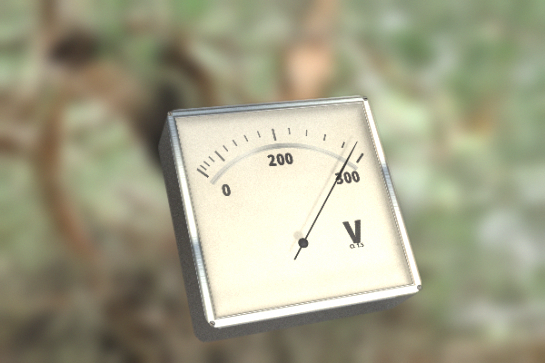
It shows value=290 unit=V
